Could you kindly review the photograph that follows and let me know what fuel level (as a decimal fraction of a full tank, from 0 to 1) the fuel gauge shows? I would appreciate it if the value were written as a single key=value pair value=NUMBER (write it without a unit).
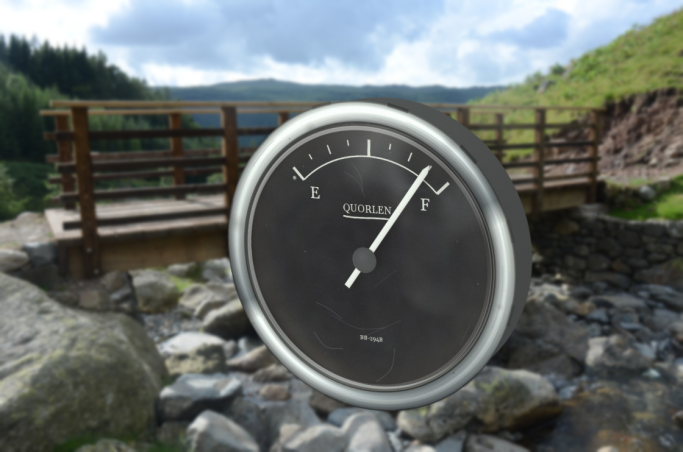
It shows value=0.875
